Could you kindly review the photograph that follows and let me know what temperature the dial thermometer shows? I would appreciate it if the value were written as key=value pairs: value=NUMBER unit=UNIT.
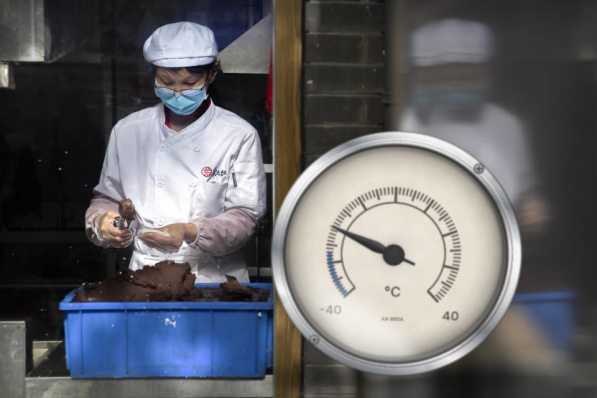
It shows value=-20 unit=°C
